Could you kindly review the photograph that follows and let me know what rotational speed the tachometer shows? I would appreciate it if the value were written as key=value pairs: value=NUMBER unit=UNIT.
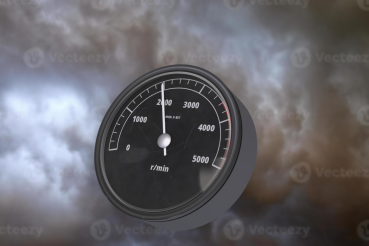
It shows value=2000 unit=rpm
